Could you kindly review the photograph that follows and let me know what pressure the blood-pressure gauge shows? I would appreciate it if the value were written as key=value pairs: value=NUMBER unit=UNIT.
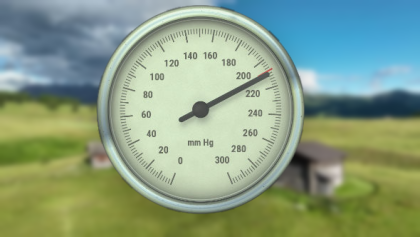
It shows value=210 unit=mmHg
